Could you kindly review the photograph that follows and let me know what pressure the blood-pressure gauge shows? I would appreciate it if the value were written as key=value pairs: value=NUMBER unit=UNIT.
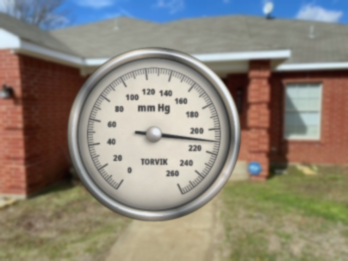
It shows value=210 unit=mmHg
